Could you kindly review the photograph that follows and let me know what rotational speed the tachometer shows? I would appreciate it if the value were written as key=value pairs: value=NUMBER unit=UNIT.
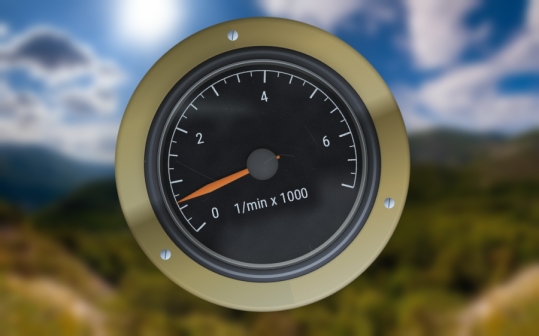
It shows value=625 unit=rpm
